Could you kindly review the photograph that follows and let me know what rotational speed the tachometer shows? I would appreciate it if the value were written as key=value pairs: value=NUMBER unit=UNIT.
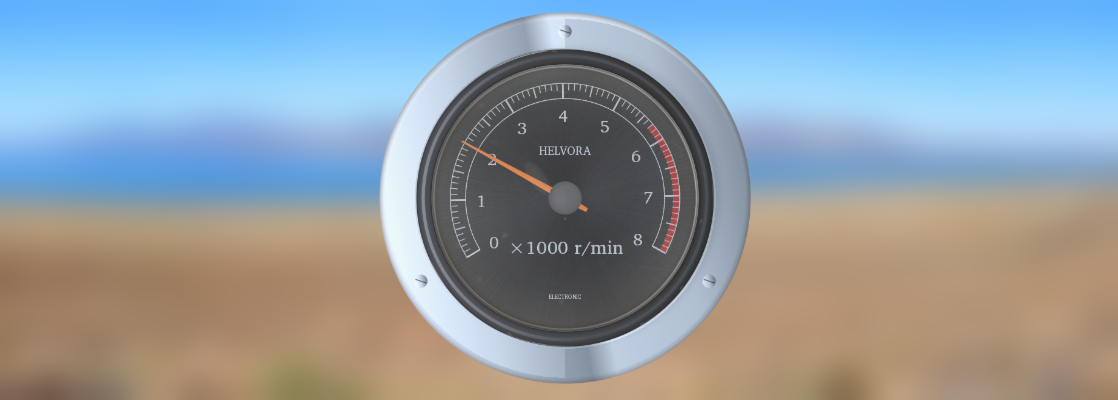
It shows value=2000 unit=rpm
